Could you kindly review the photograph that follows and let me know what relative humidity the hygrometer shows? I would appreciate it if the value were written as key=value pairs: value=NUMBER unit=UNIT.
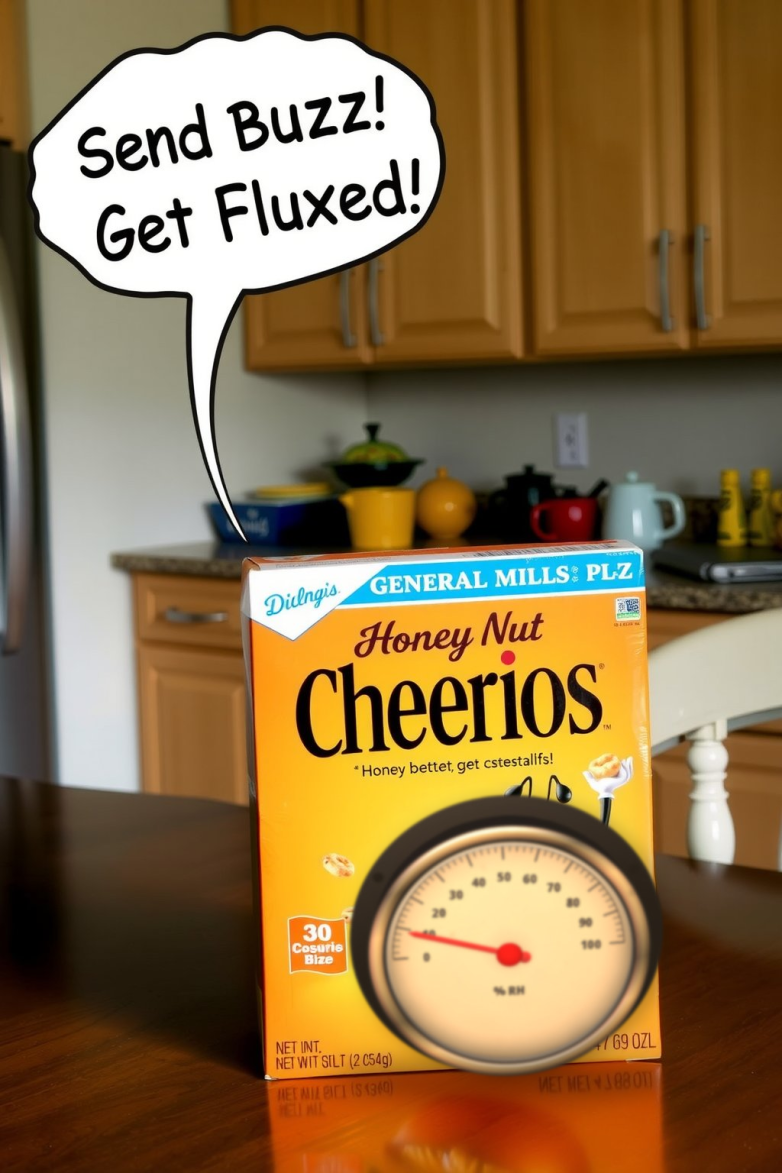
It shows value=10 unit=%
